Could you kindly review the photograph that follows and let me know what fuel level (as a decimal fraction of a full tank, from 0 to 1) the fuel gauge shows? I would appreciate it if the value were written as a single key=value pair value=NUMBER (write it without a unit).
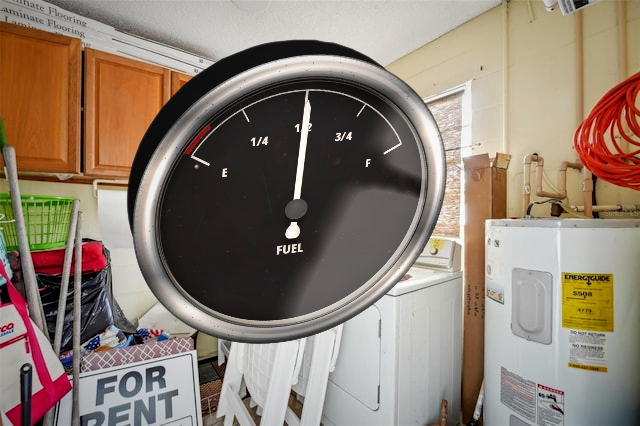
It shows value=0.5
